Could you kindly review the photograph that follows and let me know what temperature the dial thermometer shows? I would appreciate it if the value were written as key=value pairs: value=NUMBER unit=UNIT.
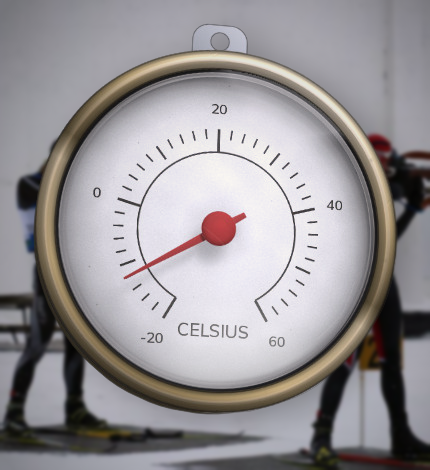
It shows value=-12 unit=°C
